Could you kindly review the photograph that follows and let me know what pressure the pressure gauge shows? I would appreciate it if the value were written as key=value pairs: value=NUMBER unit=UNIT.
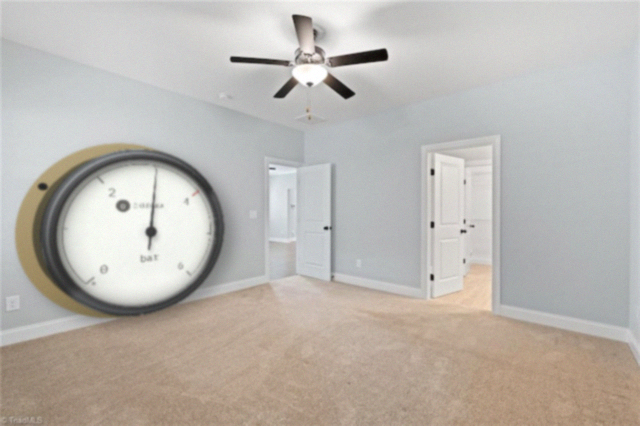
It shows value=3 unit=bar
